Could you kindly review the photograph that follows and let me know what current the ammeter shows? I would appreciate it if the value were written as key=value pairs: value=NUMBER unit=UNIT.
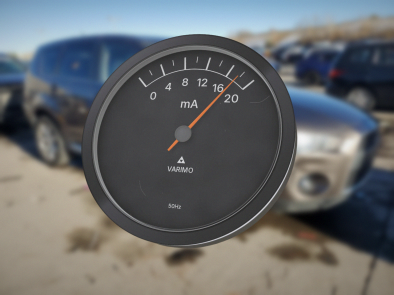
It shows value=18 unit=mA
